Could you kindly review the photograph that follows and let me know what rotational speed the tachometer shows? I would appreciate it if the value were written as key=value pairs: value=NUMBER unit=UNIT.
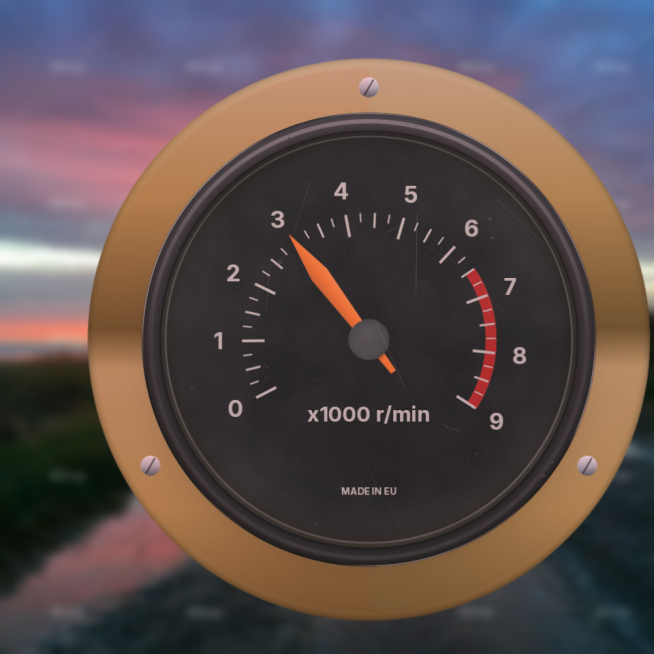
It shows value=3000 unit=rpm
